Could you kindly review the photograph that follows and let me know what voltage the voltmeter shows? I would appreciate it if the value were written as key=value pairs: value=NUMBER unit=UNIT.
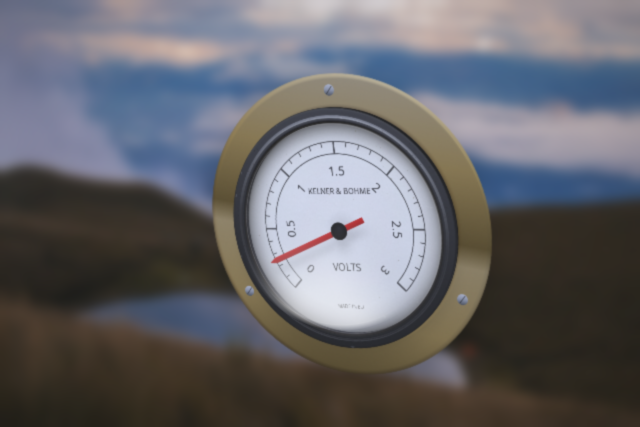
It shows value=0.25 unit=V
